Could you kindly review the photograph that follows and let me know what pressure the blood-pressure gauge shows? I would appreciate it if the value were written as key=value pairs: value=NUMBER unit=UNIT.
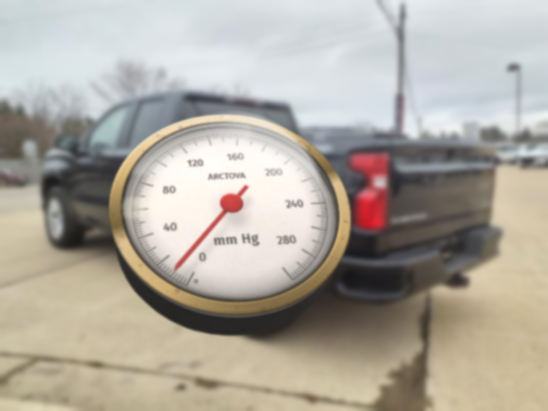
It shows value=10 unit=mmHg
